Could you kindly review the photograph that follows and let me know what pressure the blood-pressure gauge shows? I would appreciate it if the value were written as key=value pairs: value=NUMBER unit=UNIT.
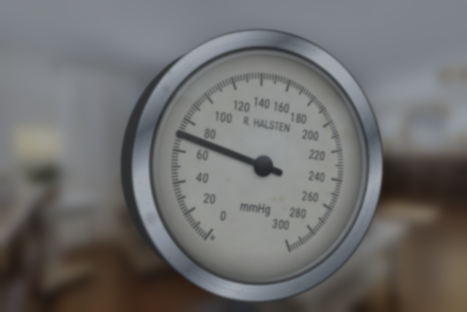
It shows value=70 unit=mmHg
